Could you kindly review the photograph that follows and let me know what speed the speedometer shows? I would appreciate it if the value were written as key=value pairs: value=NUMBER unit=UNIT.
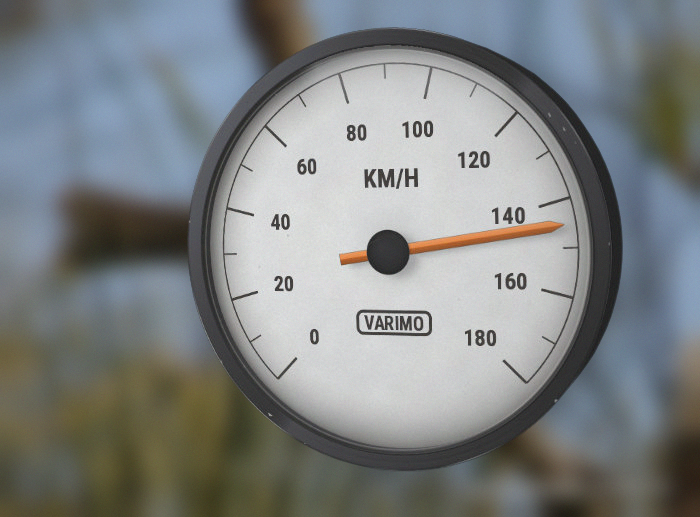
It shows value=145 unit=km/h
